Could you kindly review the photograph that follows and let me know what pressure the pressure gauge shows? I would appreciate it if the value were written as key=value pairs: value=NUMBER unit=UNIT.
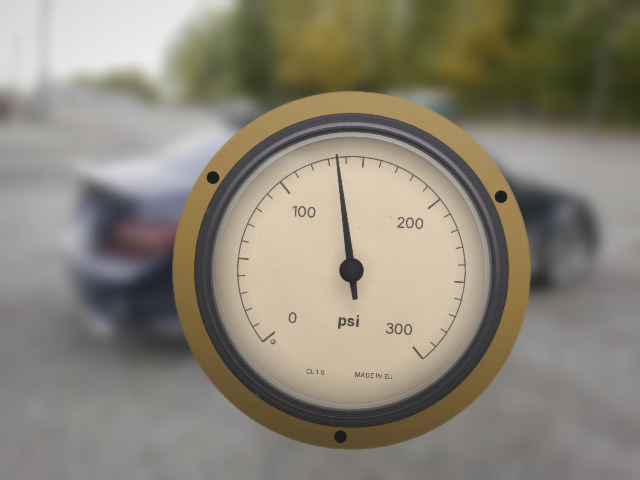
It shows value=135 unit=psi
